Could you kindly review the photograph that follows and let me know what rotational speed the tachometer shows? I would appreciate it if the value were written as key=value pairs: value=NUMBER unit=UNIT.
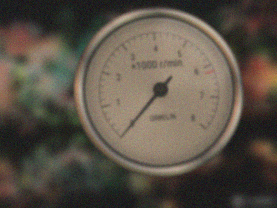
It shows value=0 unit=rpm
